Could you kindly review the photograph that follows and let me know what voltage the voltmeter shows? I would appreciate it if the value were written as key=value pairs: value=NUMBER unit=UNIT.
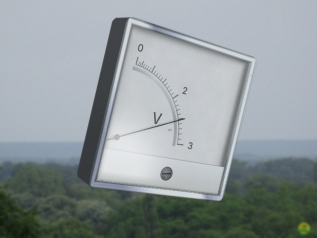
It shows value=2.5 unit=V
